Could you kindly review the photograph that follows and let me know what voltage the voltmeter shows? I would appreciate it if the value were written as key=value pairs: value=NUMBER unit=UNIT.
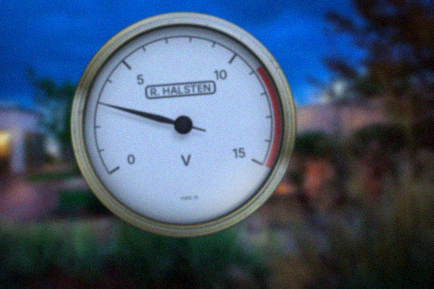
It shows value=3 unit=V
